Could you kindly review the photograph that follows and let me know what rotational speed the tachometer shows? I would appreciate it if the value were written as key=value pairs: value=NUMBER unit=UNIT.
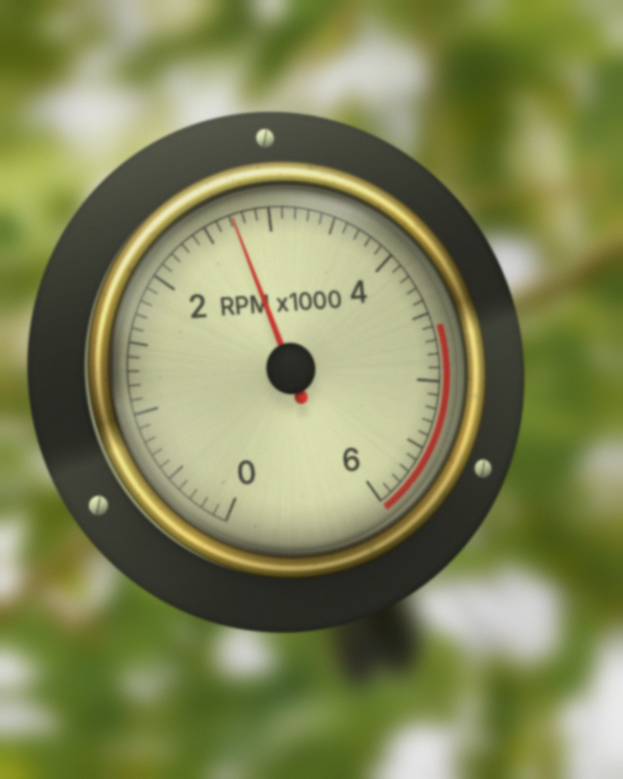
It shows value=2700 unit=rpm
